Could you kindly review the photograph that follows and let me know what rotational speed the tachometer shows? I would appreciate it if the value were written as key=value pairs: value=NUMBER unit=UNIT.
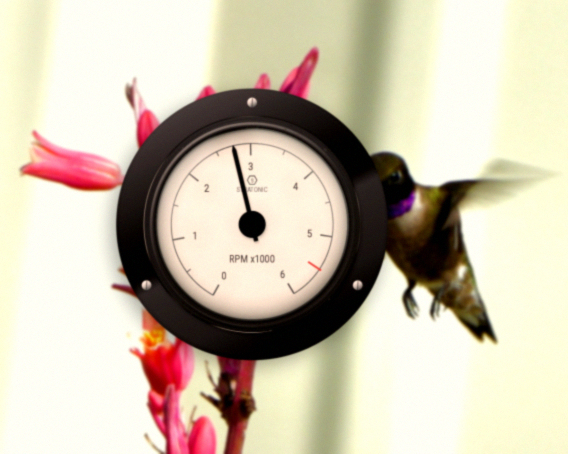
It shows value=2750 unit=rpm
